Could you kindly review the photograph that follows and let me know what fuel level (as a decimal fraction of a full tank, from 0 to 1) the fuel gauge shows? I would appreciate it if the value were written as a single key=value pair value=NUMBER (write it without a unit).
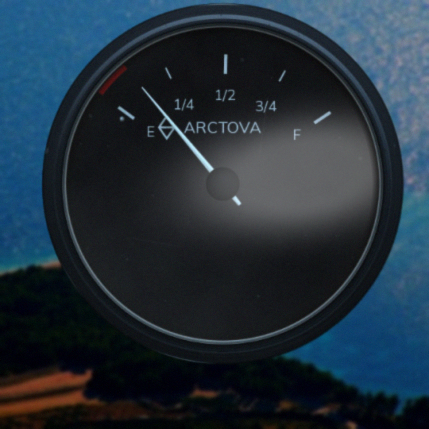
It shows value=0.125
